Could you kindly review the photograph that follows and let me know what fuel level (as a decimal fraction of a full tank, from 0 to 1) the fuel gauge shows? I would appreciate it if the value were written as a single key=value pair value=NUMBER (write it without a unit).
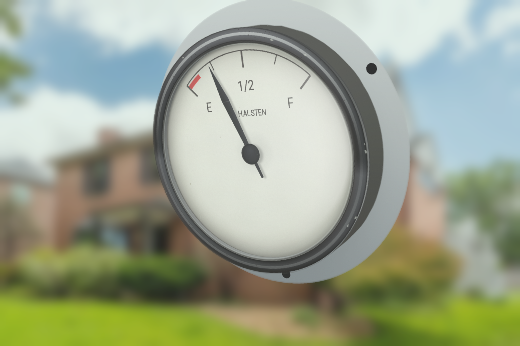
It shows value=0.25
